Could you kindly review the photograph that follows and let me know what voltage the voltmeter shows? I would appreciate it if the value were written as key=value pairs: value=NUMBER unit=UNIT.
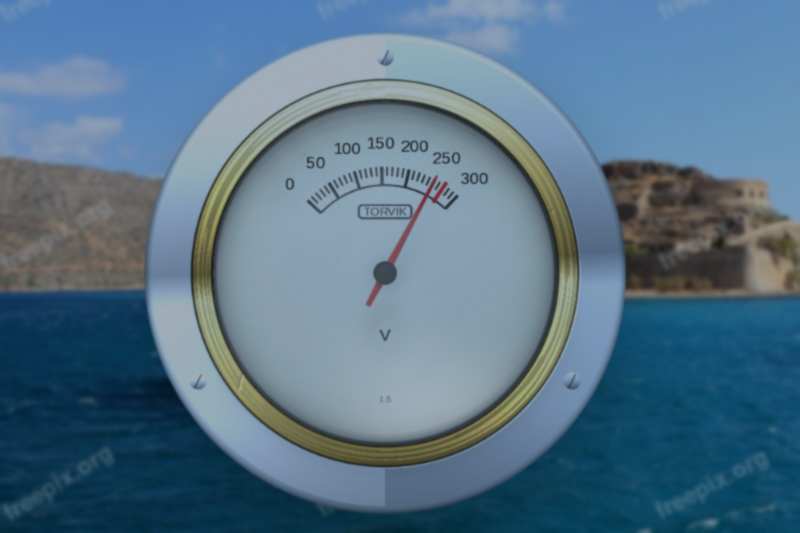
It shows value=250 unit=V
